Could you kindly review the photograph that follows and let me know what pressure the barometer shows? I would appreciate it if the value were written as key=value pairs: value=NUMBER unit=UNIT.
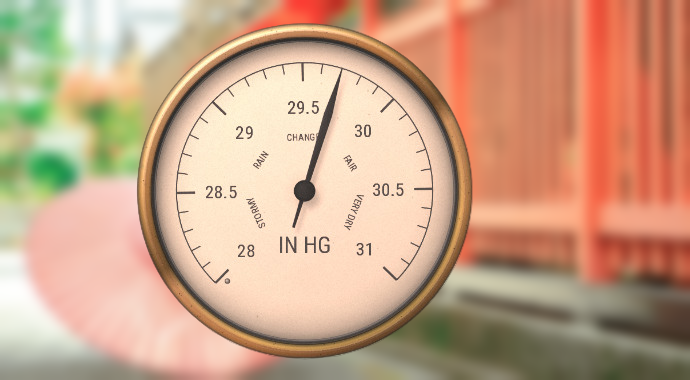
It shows value=29.7 unit=inHg
